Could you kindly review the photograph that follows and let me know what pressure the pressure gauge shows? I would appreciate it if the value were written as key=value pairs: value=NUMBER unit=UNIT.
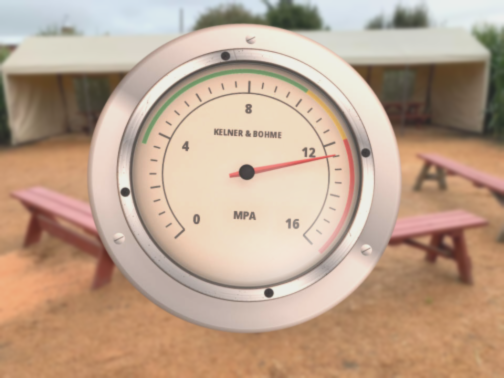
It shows value=12.5 unit=MPa
